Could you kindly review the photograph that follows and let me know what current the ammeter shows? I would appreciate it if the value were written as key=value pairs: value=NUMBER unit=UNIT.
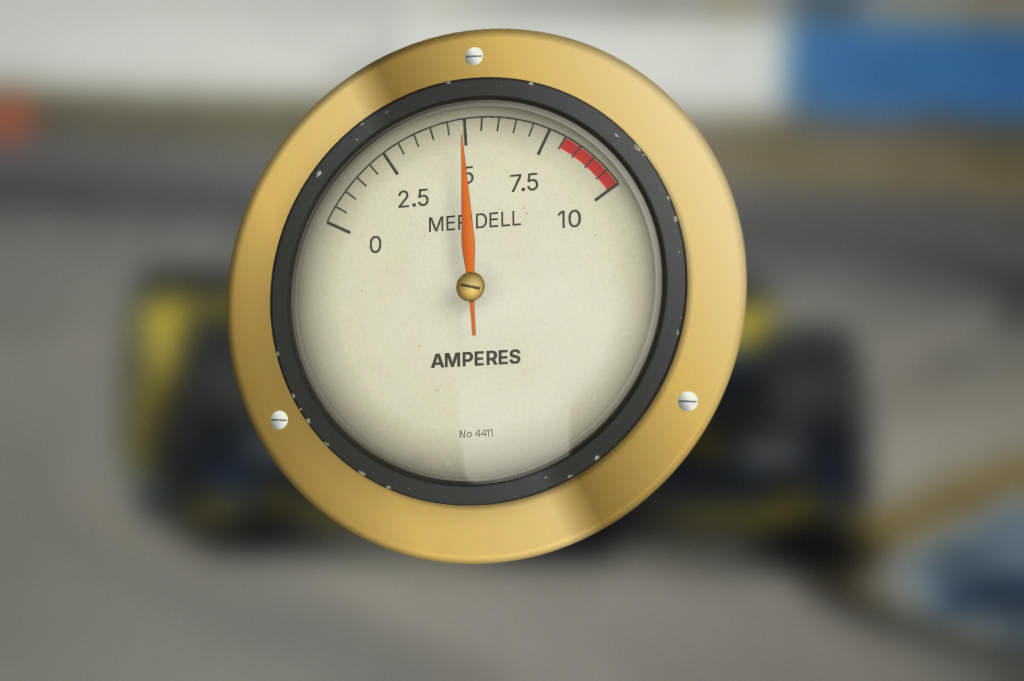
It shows value=5 unit=A
